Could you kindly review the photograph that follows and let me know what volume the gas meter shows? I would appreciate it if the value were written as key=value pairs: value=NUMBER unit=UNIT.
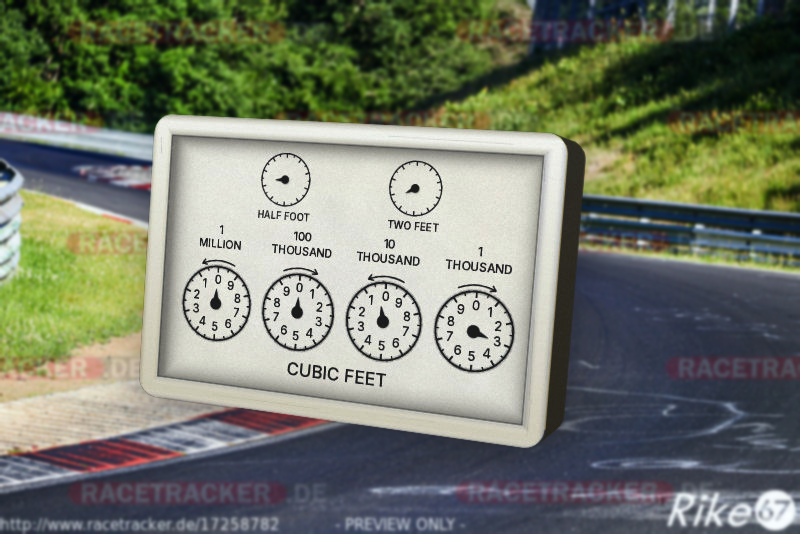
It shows value=300 unit=ft³
